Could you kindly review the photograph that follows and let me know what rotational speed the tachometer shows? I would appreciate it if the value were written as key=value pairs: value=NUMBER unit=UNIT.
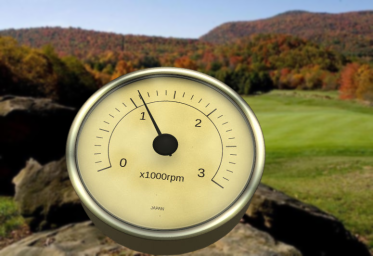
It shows value=1100 unit=rpm
